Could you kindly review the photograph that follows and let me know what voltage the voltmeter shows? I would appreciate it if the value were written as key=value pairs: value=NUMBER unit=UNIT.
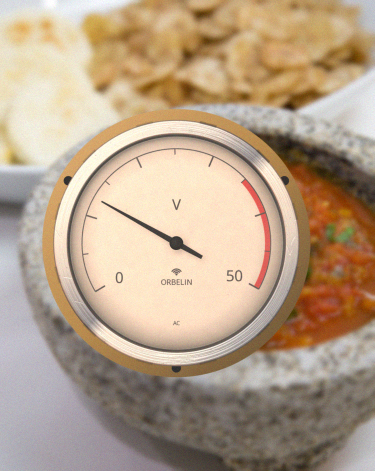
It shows value=12.5 unit=V
